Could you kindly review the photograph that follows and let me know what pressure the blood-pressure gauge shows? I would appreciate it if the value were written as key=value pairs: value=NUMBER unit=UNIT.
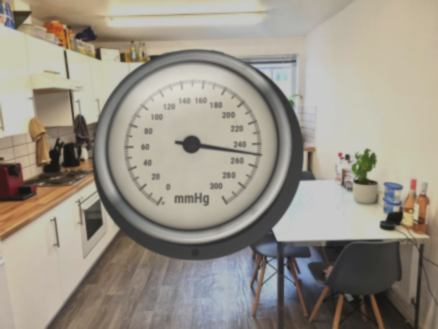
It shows value=250 unit=mmHg
